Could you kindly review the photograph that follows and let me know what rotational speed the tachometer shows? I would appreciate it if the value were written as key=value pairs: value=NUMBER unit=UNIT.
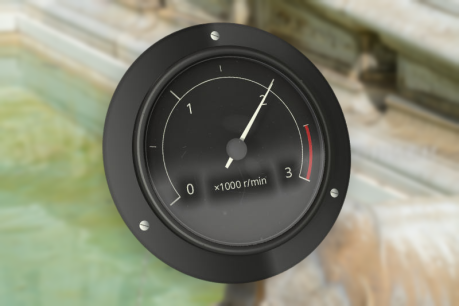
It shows value=2000 unit=rpm
